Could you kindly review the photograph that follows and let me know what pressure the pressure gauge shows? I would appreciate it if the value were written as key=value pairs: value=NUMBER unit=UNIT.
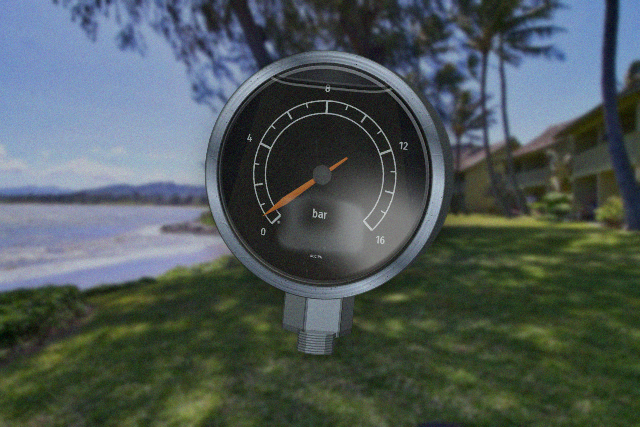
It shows value=0.5 unit=bar
